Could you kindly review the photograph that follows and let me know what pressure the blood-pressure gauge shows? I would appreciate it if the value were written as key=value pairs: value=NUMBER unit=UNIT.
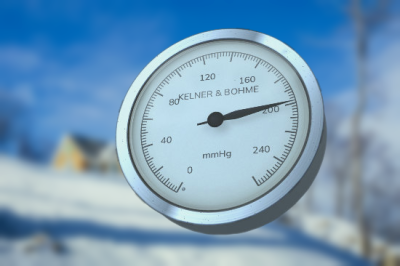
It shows value=200 unit=mmHg
